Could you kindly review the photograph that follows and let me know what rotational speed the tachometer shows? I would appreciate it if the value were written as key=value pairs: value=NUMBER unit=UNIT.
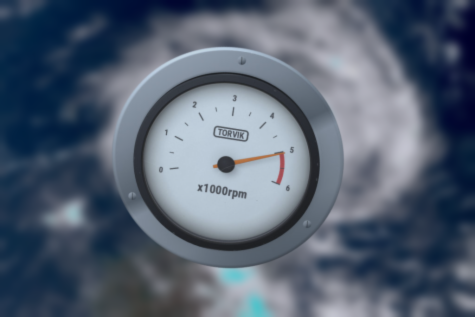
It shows value=5000 unit=rpm
